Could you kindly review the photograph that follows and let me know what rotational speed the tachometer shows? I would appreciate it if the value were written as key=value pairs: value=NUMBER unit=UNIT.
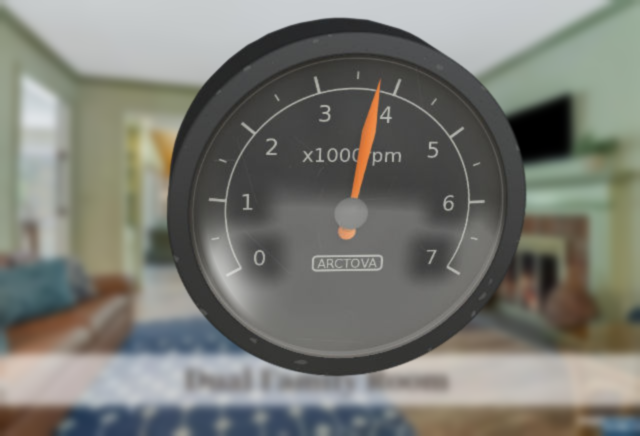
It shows value=3750 unit=rpm
